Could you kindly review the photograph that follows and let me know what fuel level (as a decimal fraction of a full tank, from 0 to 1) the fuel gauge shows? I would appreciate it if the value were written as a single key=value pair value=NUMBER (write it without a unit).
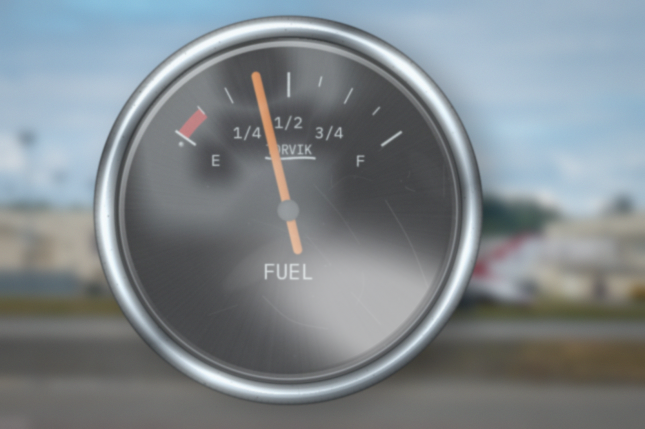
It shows value=0.375
